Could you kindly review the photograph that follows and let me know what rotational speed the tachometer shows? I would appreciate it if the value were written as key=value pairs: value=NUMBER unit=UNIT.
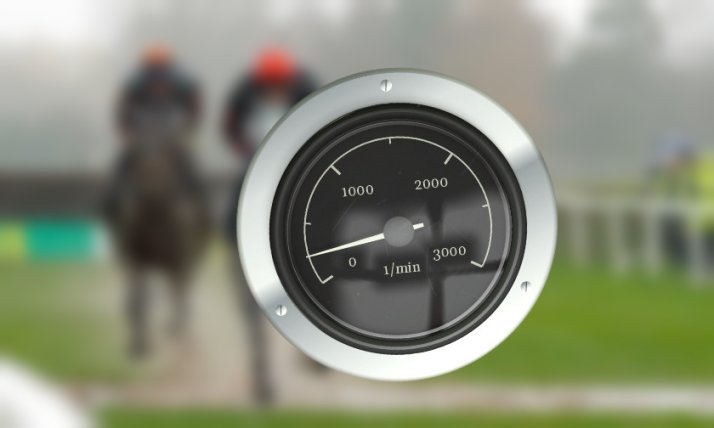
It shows value=250 unit=rpm
